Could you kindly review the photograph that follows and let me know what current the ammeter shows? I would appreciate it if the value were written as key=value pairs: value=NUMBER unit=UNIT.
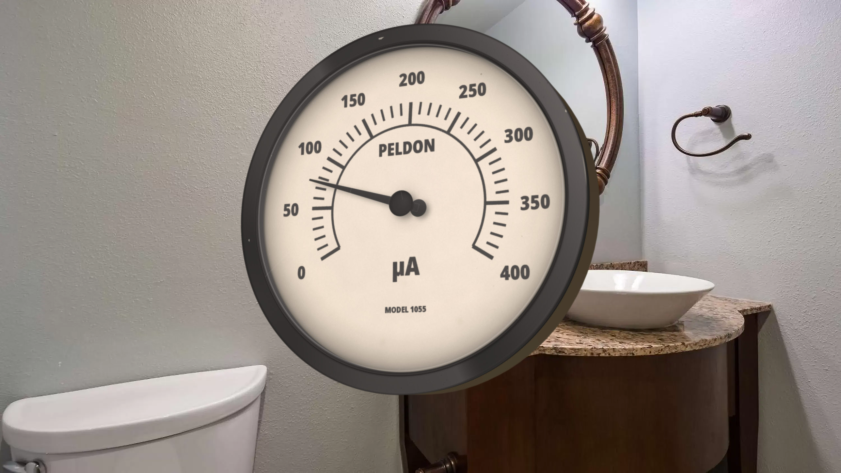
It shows value=75 unit=µA
